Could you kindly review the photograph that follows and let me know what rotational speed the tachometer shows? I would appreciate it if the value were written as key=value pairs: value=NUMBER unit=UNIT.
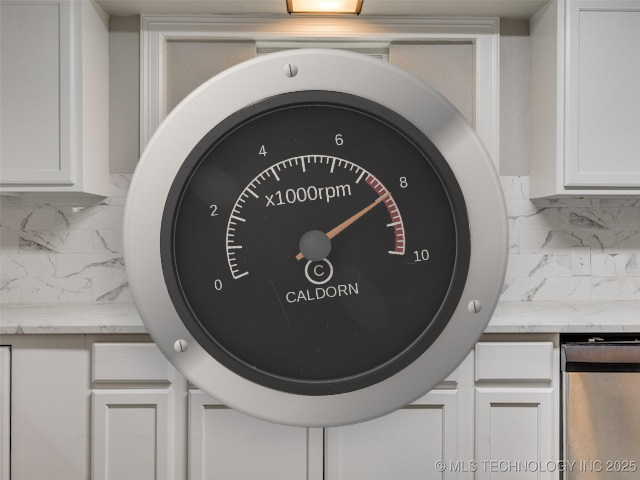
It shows value=8000 unit=rpm
